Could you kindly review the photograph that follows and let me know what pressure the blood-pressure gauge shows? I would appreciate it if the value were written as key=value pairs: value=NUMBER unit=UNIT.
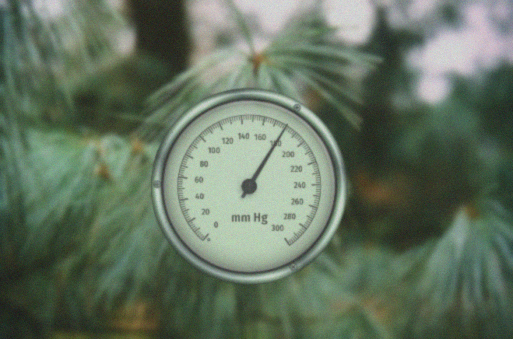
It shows value=180 unit=mmHg
